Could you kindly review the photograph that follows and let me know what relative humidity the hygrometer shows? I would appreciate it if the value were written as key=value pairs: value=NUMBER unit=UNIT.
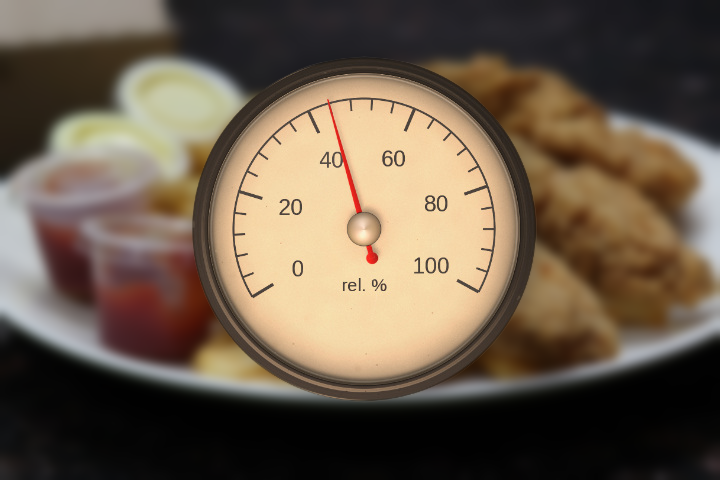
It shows value=44 unit=%
